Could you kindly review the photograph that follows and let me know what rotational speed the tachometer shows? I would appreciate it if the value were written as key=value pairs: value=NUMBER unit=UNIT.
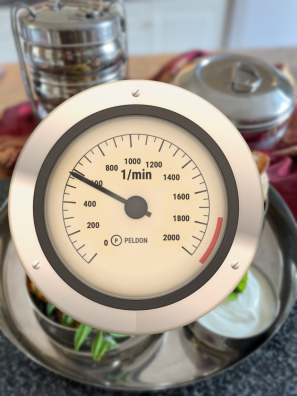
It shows value=575 unit=rpm
